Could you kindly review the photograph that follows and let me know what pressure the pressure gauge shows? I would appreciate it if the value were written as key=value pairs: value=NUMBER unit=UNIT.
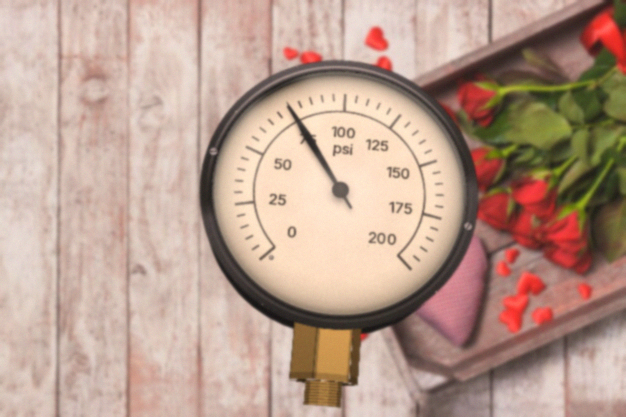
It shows value=75 unit=psi
